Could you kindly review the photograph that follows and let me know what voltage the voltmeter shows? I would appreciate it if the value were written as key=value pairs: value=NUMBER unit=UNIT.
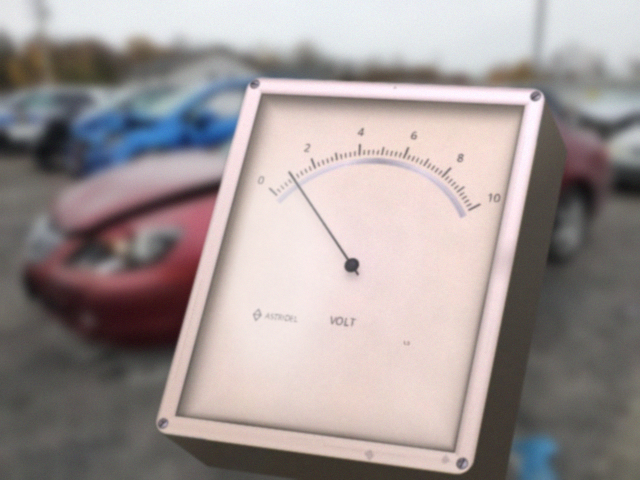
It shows value=1 unit=V
